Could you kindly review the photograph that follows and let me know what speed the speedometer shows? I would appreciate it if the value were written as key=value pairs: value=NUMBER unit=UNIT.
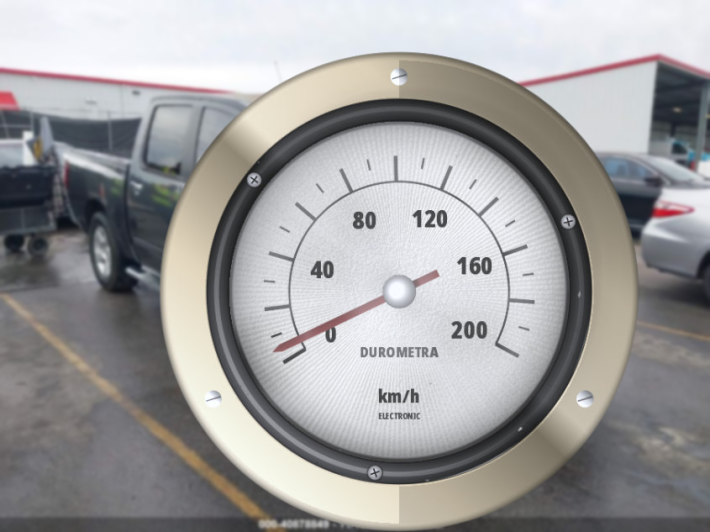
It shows value=5 unit=km/h
